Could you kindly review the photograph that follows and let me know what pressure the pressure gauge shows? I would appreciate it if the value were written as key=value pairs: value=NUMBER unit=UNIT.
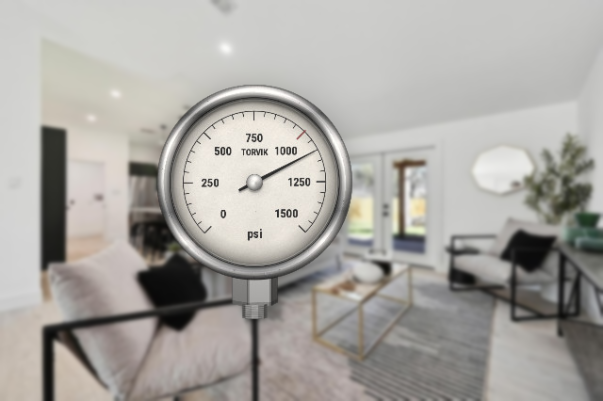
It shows value=1100 unit=psi
